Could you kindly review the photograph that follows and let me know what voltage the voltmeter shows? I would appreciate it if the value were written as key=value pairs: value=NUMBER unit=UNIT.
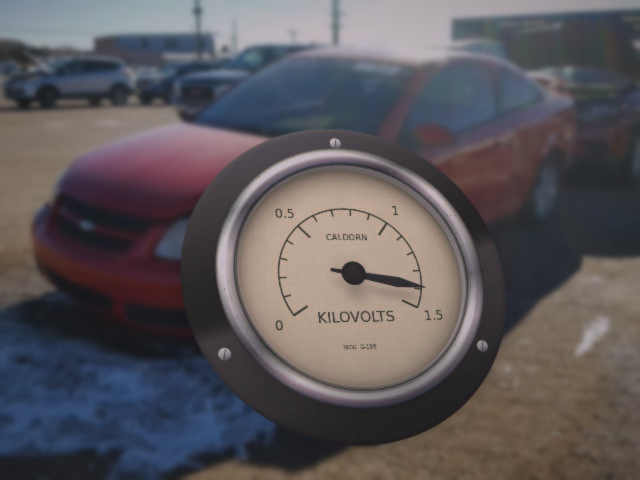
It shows value=1.4 unit=kV
